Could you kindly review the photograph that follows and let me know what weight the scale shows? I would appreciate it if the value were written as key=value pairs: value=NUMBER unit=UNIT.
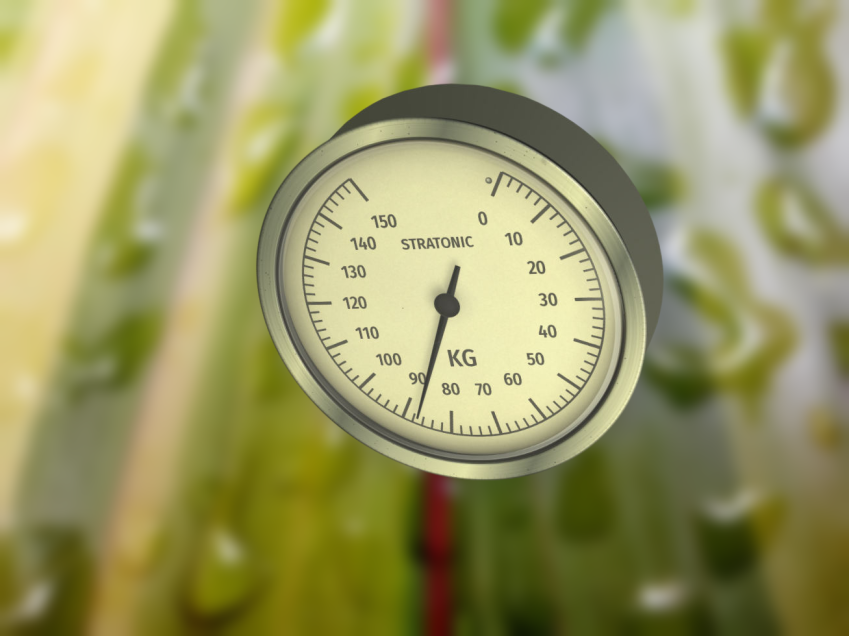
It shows value=87 unit=kg
